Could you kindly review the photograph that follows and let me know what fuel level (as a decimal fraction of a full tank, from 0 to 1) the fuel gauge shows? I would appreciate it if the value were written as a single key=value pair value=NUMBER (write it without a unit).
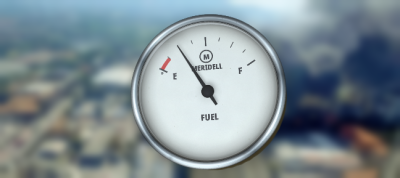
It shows value=0.25
